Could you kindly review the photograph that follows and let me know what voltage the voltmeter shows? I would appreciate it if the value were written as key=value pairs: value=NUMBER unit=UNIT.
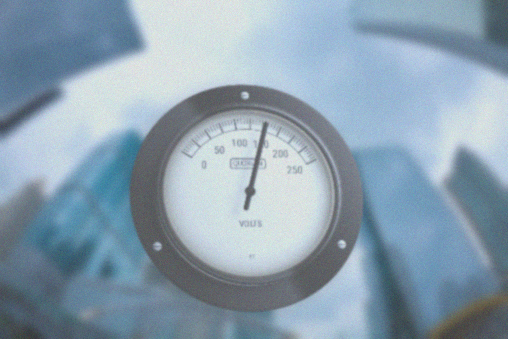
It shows value=150 unit=V
